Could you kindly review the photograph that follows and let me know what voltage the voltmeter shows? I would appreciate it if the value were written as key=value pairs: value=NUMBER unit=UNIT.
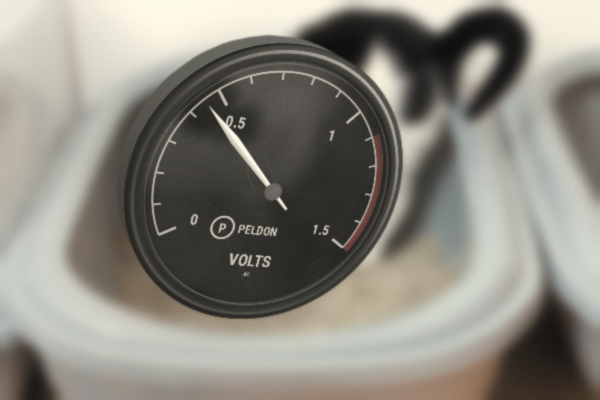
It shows value=0.45 unit=V
